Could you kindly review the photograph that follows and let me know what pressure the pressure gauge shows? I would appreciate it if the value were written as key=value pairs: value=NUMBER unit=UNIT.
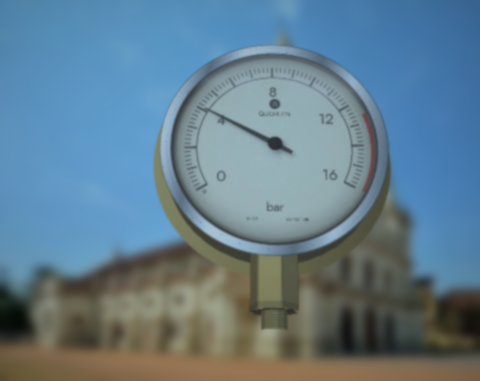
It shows value=4 unit=bar
